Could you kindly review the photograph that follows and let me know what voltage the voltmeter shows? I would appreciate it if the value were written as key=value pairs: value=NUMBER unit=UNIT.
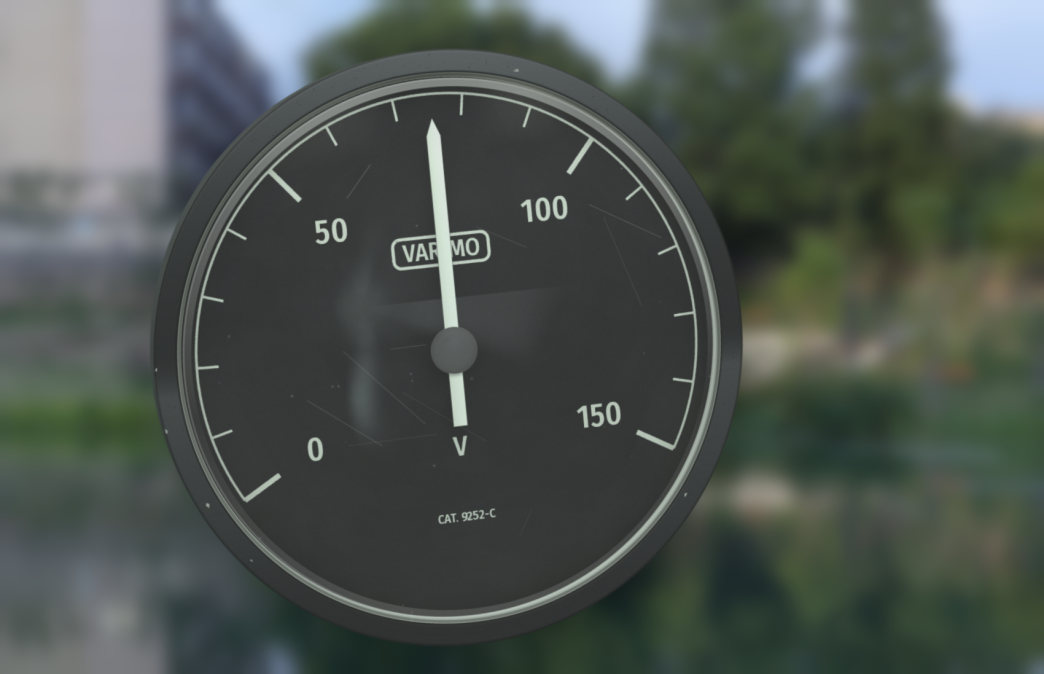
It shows value=75 unit=V
